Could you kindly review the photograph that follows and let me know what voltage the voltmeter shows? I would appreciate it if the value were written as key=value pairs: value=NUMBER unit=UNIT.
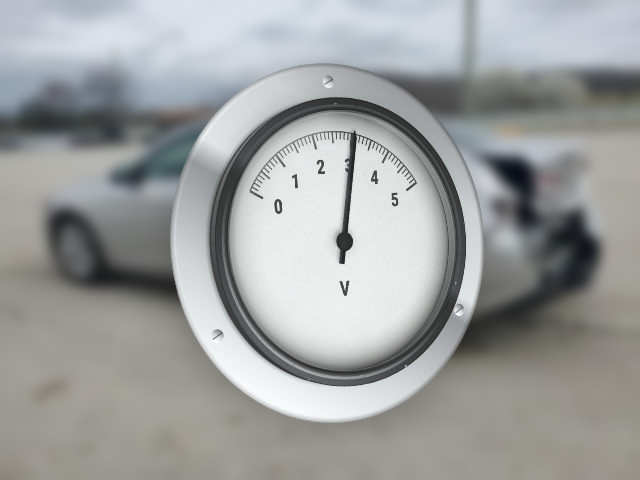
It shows value=3 unit=V
